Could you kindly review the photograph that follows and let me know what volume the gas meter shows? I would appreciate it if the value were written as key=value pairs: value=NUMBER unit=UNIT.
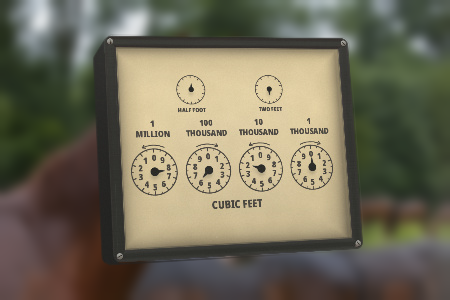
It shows value=762000 unit=ft³
